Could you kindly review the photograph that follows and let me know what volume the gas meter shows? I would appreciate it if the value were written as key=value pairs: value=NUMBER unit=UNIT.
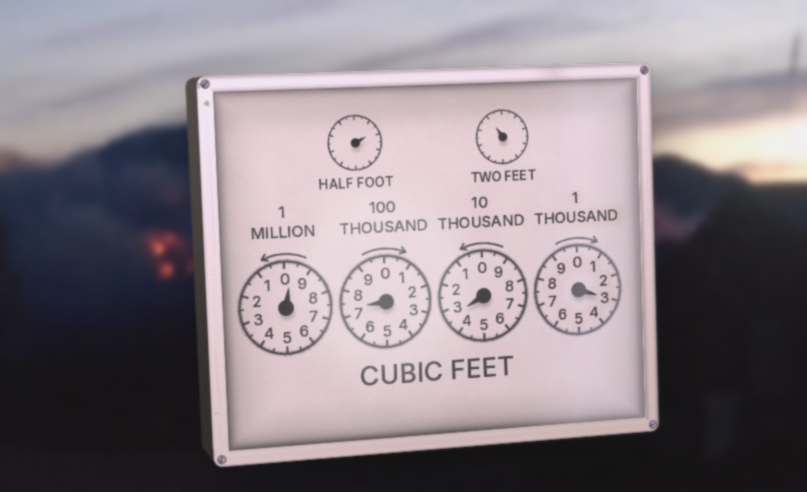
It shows value=973300 unit=ft³
